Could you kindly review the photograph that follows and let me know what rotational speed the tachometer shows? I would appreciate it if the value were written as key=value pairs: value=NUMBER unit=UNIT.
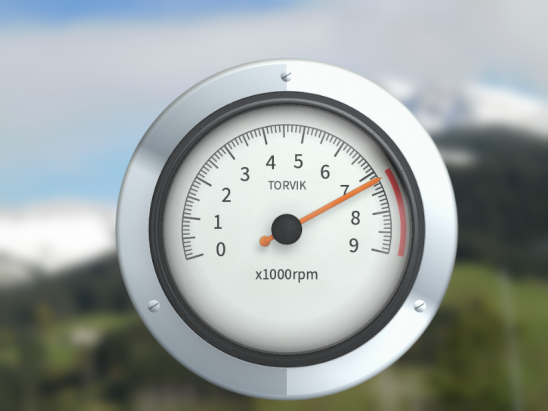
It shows value=7200 unit=rpm
